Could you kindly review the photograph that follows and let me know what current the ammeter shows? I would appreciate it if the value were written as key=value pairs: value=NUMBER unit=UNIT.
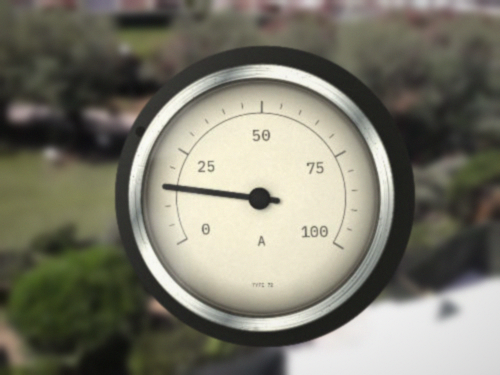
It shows value=15 unit=A
